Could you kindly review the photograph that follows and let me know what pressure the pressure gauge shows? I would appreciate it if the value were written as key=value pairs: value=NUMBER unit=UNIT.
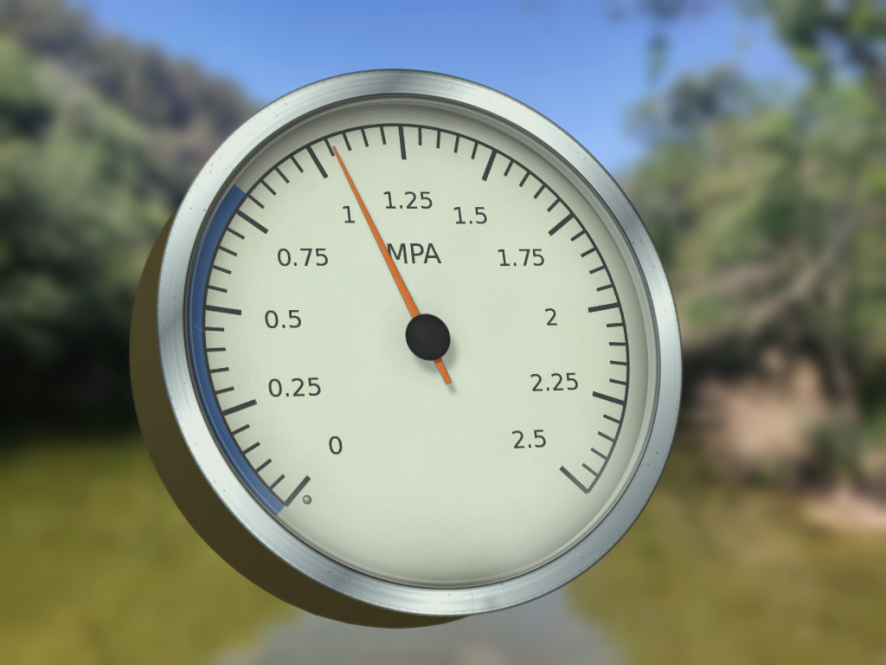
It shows value=1.05 unit=MPa
